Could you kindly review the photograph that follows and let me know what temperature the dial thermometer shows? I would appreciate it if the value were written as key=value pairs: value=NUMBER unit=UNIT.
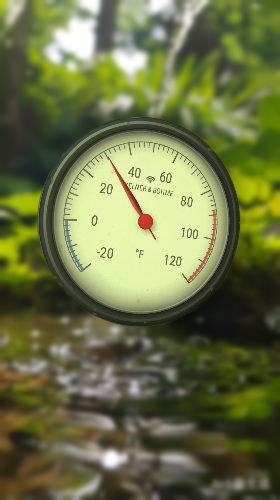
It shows value=30 unit=°F
